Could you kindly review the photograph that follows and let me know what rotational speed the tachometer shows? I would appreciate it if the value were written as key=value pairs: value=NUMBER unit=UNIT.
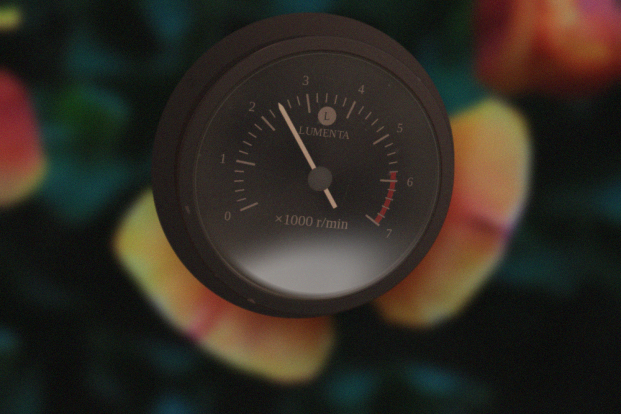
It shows value=2400 unit=rpm
